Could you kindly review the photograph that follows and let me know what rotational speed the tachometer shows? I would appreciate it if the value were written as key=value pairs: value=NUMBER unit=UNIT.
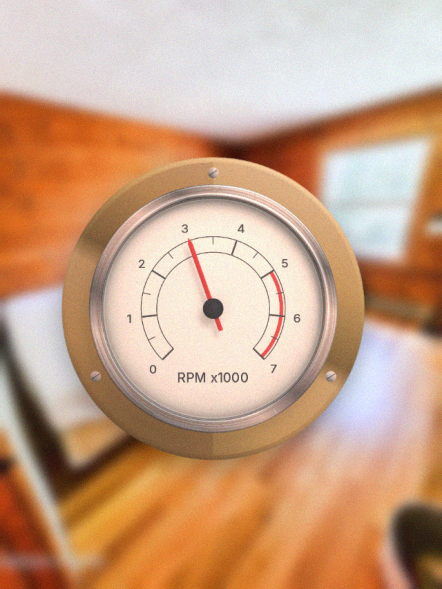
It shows value=3000 unit=rpm
